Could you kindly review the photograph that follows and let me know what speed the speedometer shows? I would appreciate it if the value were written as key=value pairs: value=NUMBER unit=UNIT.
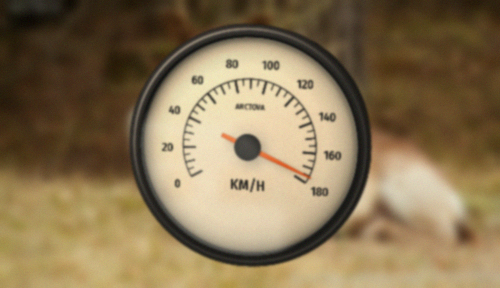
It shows value=175 unit=km/h
